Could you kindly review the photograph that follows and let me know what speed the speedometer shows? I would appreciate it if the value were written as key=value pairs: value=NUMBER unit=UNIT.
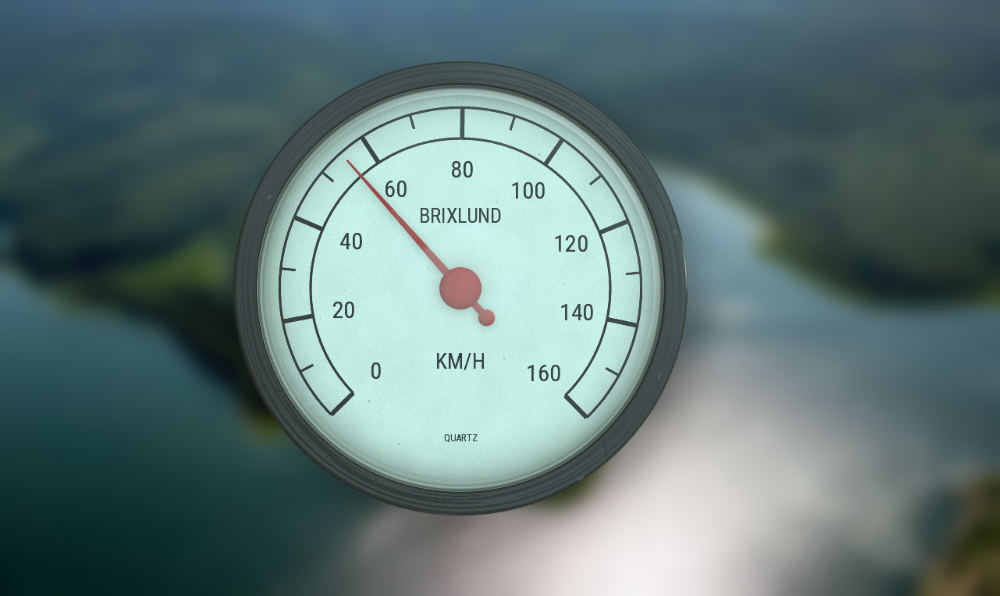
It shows value=55 unit=km/h
